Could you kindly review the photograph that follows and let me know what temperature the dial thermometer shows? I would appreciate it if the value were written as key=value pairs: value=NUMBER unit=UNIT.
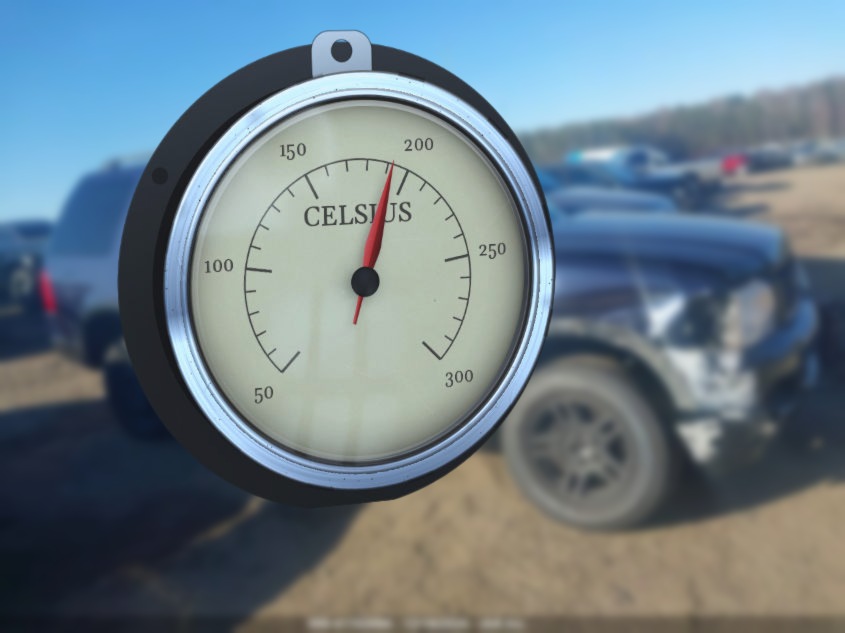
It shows value=190 unit=°C
